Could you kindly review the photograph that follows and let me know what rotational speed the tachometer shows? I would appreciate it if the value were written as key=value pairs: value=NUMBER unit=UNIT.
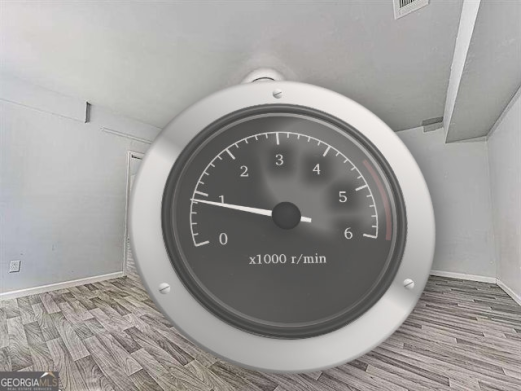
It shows value=800 unit=rpm
